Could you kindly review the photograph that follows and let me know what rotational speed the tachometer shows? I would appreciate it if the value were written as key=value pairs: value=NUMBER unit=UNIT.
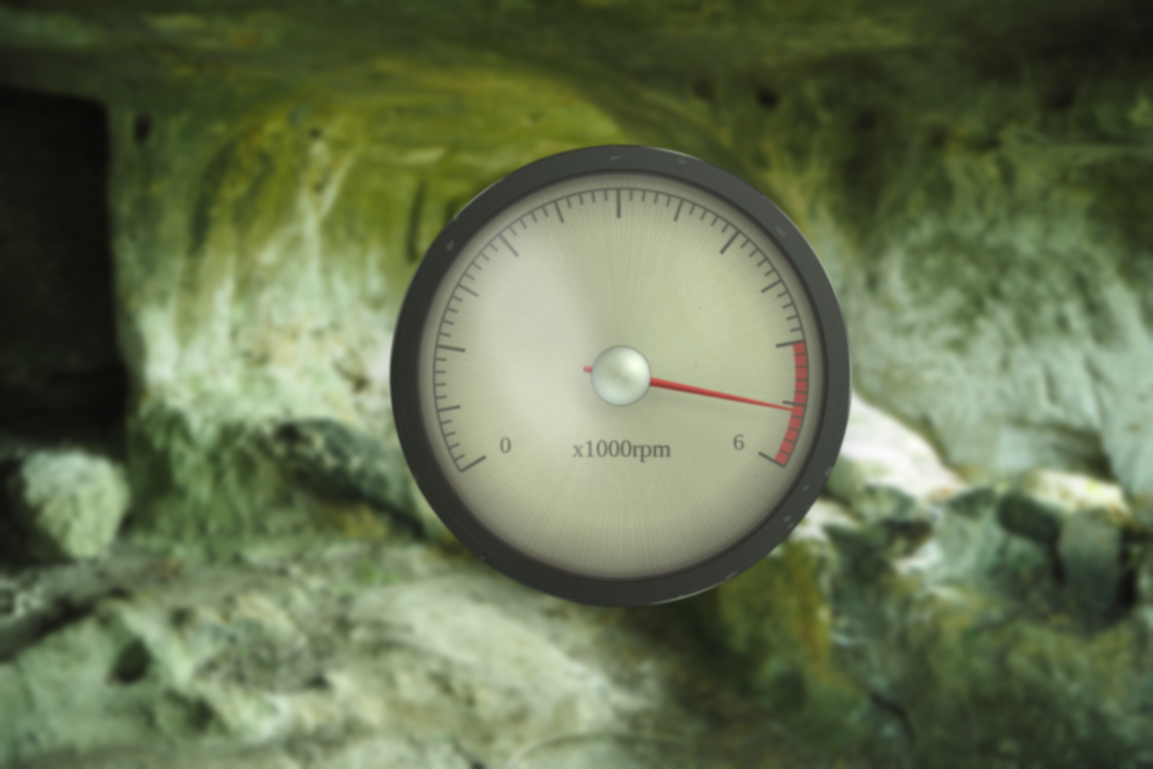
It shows value=5550 unit=rpm
